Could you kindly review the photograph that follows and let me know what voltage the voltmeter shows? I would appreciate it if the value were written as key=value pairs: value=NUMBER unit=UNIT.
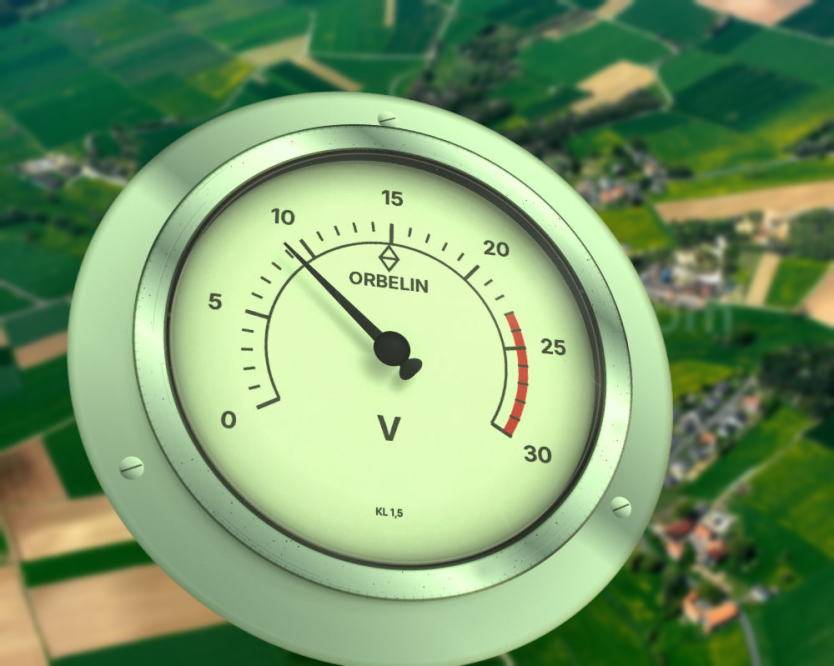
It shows value=9 unit=V
